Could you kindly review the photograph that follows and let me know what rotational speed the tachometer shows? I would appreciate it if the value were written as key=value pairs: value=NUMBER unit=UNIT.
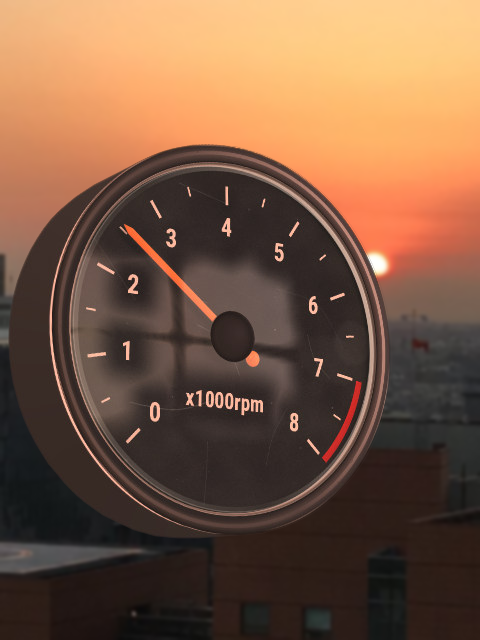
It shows value=2500 unit=rpm
